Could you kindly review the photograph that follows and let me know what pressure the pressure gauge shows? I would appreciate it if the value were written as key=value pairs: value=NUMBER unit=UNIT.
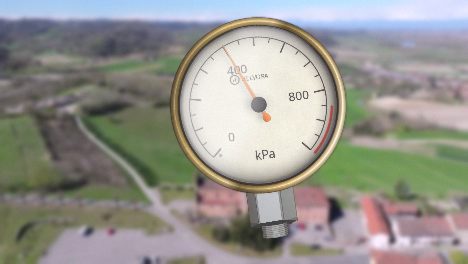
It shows value=400 unit=kPa
